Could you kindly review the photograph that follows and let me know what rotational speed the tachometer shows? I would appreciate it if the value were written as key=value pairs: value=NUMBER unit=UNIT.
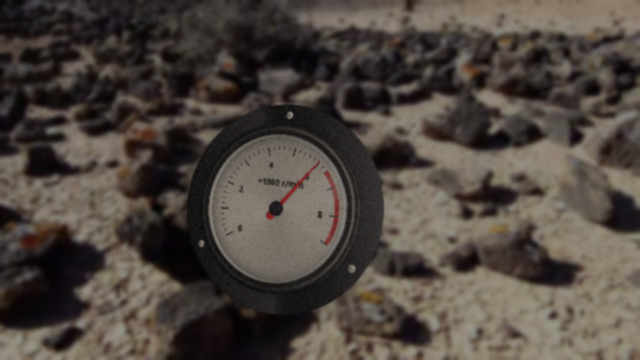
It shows value=6000 unit=rpm
